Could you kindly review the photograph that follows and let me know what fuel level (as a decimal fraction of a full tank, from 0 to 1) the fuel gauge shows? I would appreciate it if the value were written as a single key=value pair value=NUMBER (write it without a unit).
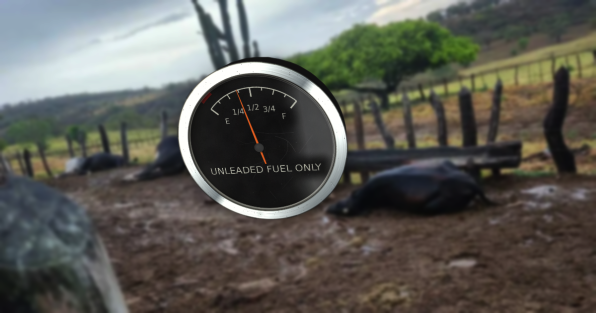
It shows value=0.375
